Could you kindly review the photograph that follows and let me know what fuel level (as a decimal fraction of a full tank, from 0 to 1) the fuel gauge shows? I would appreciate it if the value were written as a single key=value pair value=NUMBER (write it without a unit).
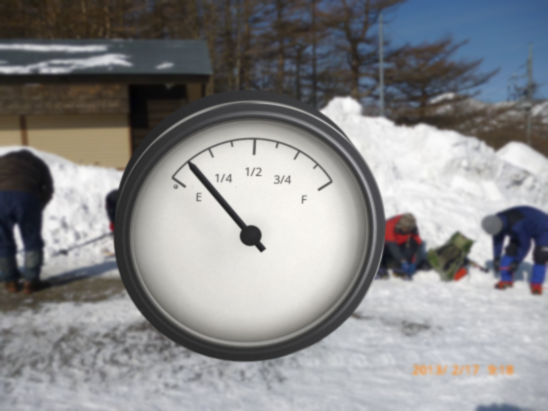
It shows value=0.125
